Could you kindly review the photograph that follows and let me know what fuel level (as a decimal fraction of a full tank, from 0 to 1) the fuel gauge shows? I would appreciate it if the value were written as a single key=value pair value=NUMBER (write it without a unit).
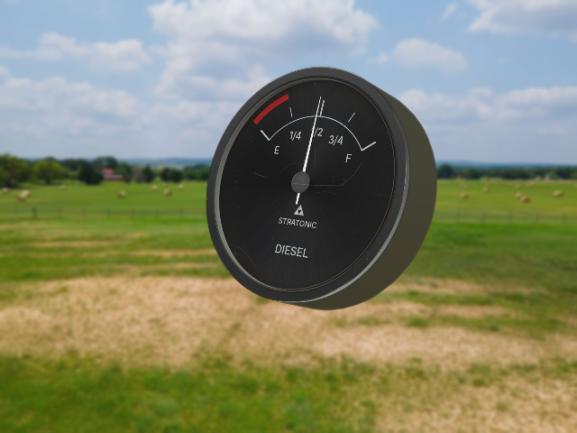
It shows value=0.5
